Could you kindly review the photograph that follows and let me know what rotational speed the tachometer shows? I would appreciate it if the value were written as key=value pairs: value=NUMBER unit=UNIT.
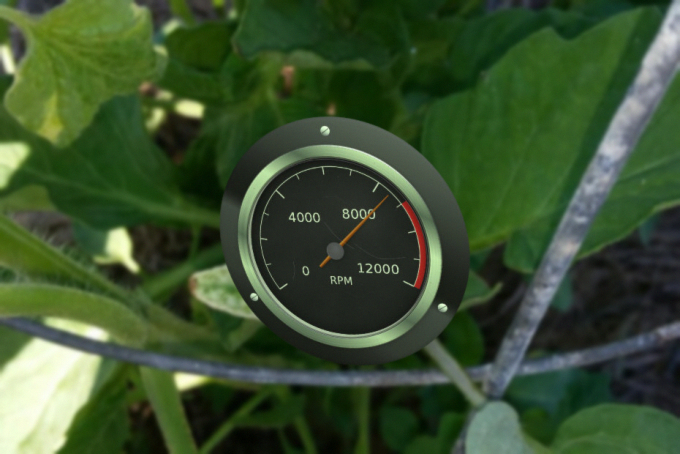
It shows value=8500 unit=rpm
